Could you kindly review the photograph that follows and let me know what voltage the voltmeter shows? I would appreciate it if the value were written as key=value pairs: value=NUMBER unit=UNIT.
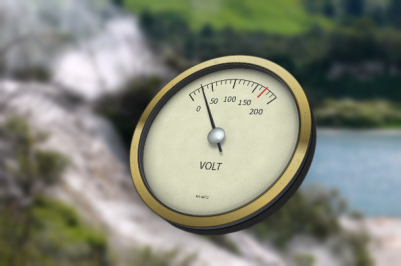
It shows value=30 unit=V
